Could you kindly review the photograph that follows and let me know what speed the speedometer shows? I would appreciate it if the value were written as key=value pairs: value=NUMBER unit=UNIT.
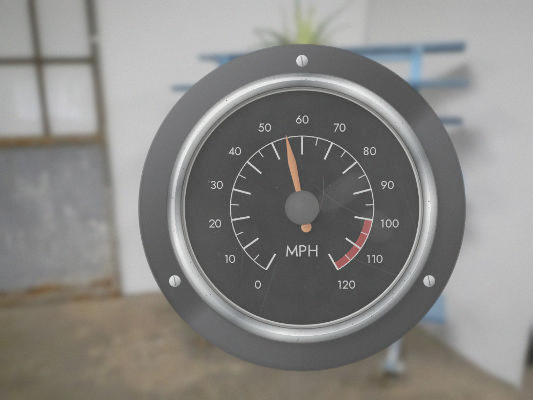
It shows value=55 unit=mph
